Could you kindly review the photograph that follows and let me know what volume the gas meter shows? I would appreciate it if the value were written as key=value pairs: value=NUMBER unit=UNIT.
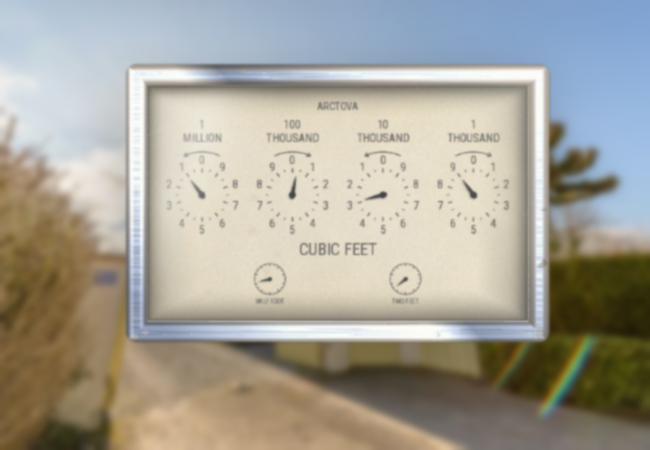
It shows value=102900 unit=ft³
